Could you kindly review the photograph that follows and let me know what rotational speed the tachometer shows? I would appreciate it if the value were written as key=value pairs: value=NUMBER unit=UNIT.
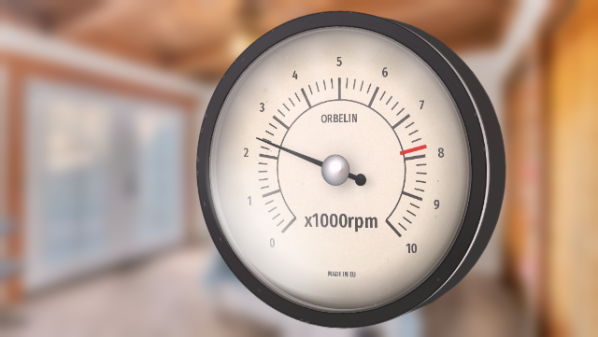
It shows value=2400 unit=rpm
